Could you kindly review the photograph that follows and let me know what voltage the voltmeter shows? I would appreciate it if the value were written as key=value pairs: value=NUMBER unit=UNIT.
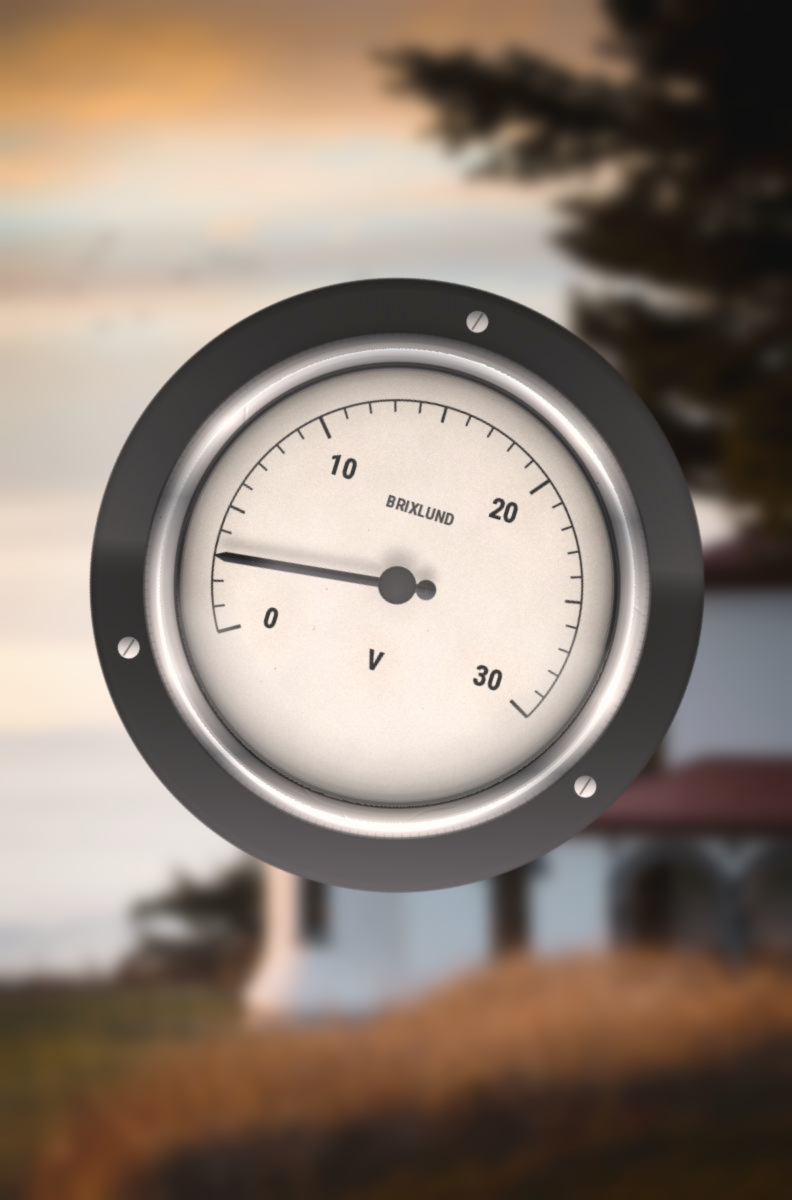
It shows value=3 unit=V
